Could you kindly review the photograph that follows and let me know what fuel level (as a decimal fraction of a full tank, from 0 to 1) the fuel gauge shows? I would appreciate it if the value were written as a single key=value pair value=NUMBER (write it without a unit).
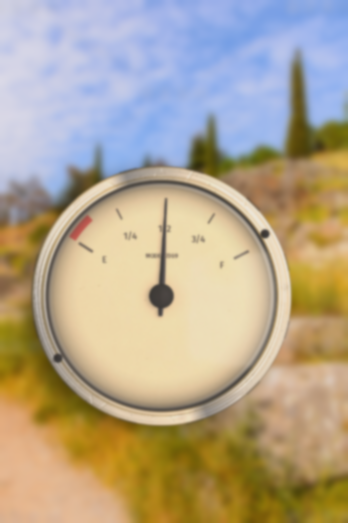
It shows value=0.5
